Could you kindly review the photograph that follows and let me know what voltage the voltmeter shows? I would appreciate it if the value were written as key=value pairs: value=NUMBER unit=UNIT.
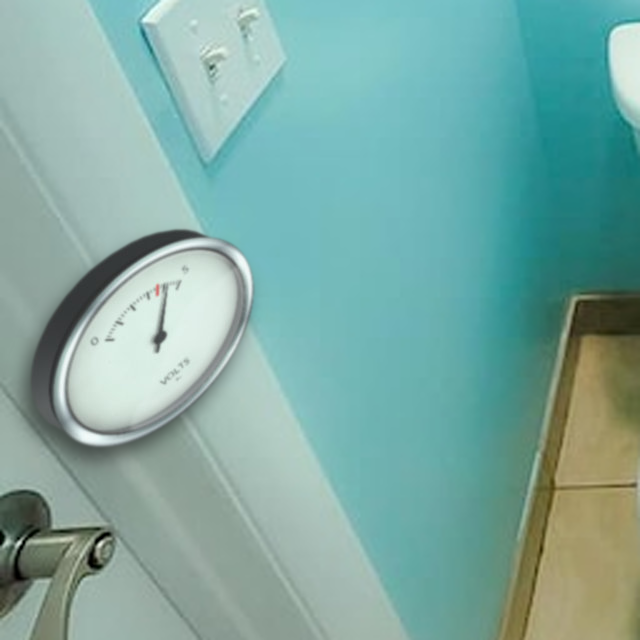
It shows value=4 unit=V
